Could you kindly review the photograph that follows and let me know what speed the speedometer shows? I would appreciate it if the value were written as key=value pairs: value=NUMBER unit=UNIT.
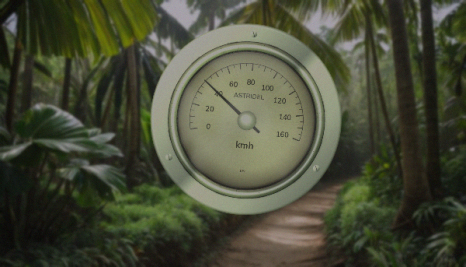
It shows value=40 unit=km/h
